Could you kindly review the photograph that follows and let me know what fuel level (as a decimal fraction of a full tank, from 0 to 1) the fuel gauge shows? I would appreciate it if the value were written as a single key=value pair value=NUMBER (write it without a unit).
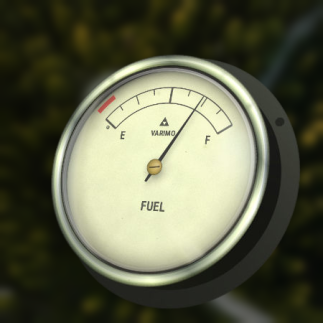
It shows value=0.75
